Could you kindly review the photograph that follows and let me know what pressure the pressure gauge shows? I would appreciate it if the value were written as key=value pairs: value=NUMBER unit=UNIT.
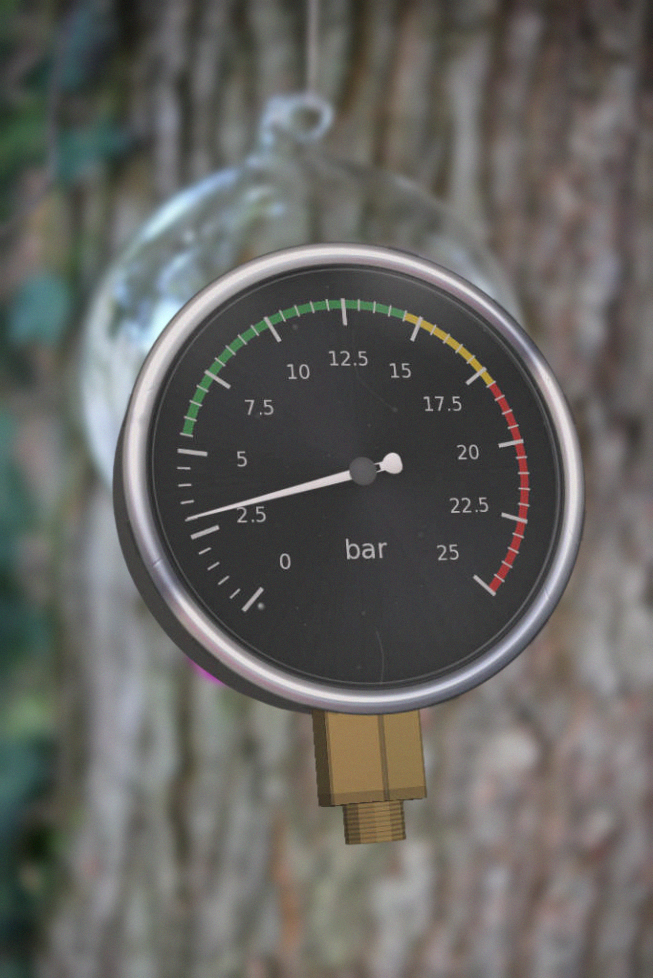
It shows value=3 unit=bar
